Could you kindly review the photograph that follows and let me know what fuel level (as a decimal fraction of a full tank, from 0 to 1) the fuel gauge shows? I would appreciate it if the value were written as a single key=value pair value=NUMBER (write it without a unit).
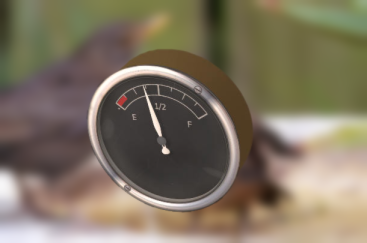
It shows value=0.375
